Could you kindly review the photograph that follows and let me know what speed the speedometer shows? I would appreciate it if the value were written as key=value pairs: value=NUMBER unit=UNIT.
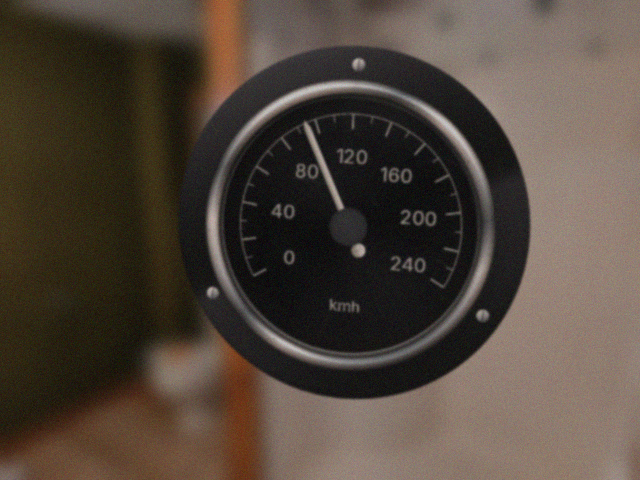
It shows value=95 unit=km/h
